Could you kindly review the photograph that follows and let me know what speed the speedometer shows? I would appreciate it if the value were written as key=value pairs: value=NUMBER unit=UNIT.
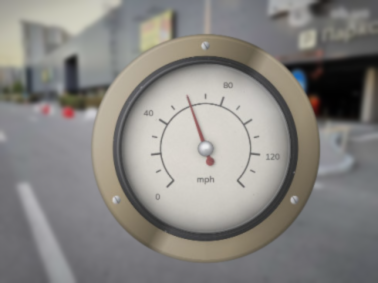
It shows value=60 unit=mph
